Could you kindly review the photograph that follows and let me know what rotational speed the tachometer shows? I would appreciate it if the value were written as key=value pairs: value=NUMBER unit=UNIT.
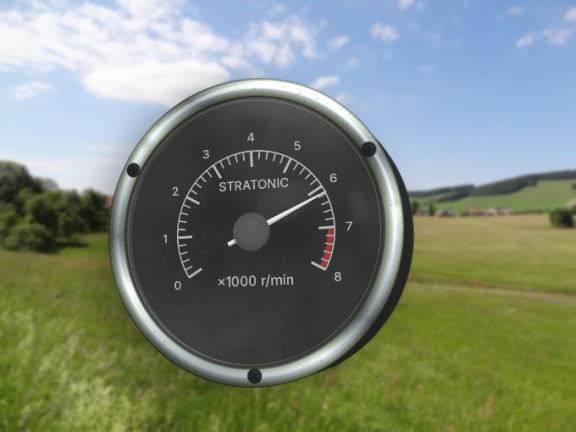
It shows value=6200 unit=rpm
